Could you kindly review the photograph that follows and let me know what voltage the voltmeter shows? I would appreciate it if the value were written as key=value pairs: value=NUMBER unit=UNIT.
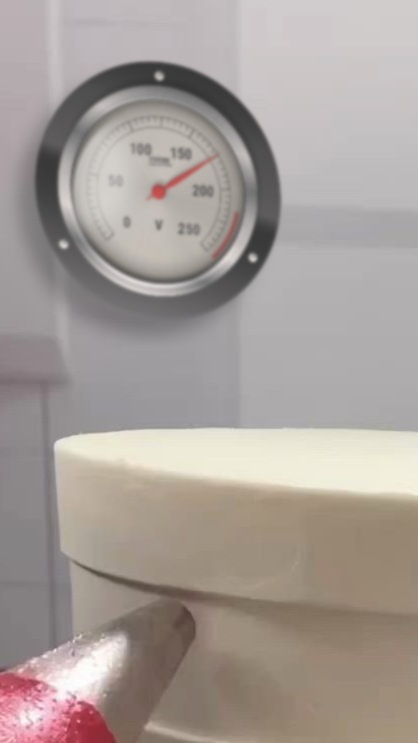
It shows value=175 unit=V
